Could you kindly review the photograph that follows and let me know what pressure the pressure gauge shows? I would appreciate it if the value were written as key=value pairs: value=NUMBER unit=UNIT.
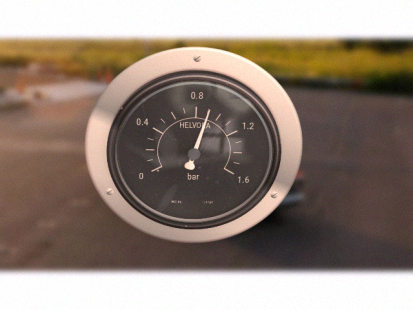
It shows value=0.9 unit=bar
